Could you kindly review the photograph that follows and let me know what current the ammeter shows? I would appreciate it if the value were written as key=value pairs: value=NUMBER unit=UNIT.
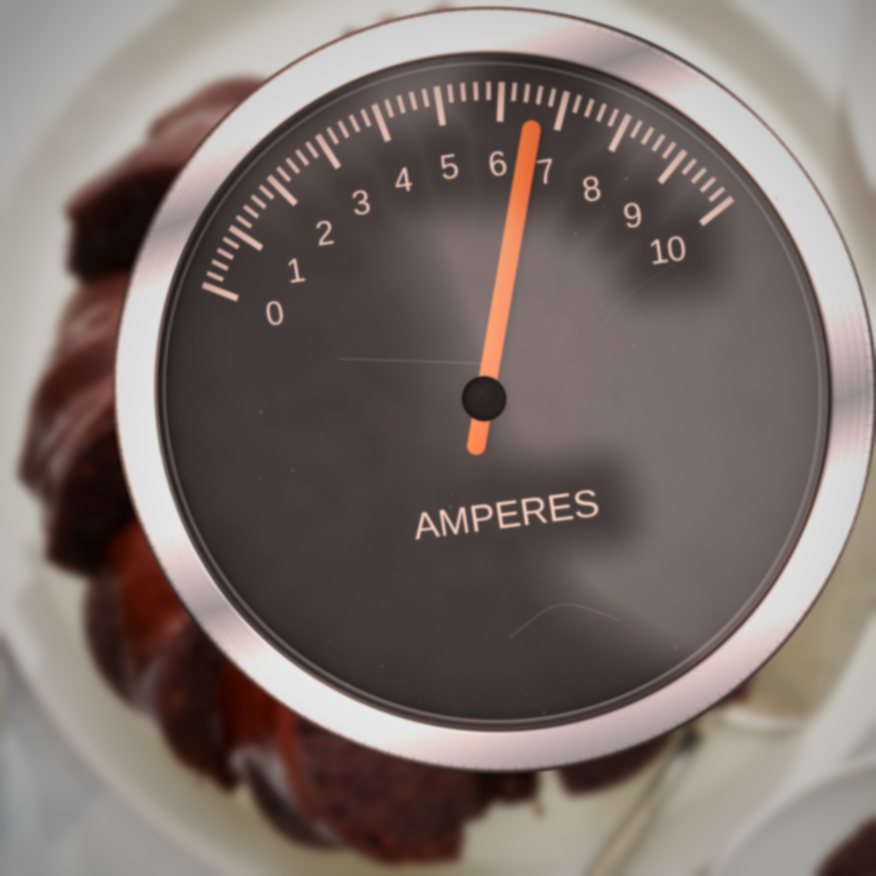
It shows value=6.6 unit=A
